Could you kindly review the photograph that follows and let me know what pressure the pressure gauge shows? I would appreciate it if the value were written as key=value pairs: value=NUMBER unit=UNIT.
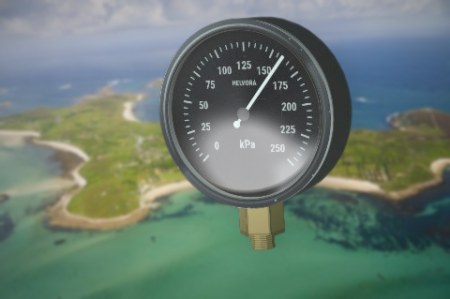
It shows value=160 unit=kPa
